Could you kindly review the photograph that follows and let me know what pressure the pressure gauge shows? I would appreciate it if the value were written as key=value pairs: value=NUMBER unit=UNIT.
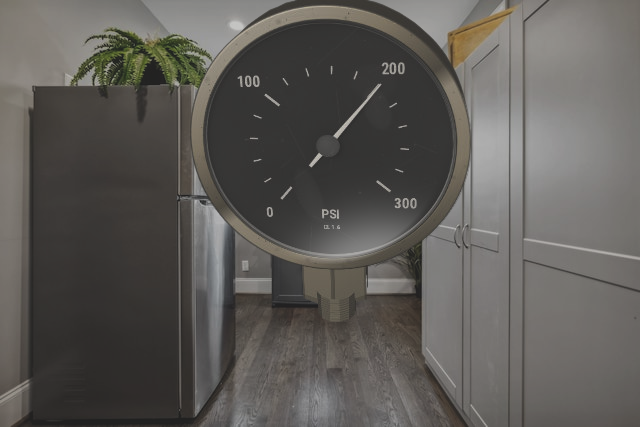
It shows value=200 unit=psi
